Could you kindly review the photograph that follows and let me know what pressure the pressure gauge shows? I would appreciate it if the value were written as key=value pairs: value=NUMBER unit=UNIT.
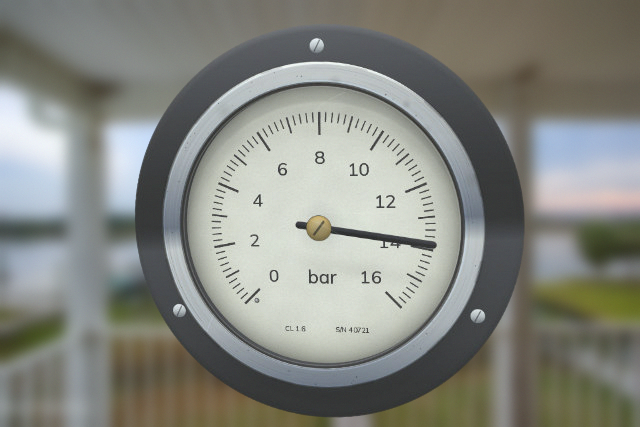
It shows value=13.8 unit=bar
